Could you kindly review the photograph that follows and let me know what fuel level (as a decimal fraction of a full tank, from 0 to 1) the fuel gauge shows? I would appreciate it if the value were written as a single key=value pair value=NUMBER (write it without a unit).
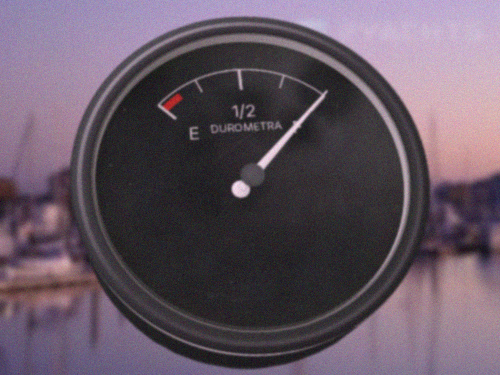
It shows value=1
